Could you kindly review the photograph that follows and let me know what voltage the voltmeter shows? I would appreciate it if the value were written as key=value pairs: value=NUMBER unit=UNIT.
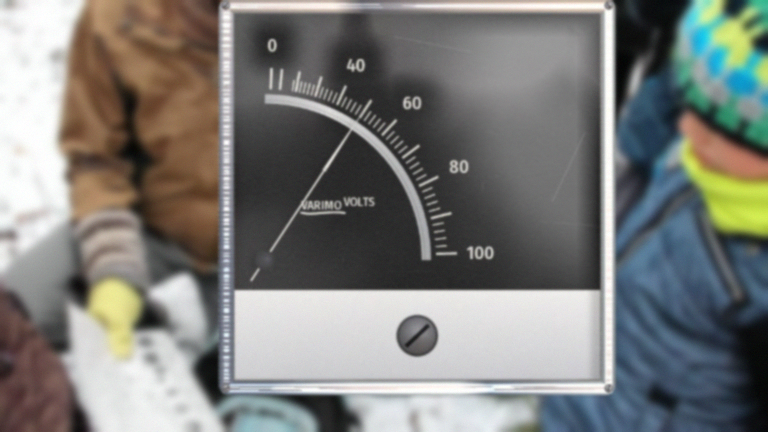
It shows value=50 unit=V
